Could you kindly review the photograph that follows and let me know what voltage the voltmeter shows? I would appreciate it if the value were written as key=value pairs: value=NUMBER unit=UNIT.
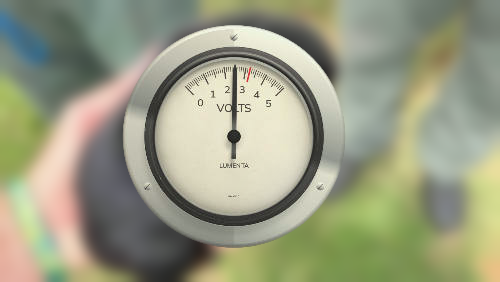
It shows value=2.5 unit=V
